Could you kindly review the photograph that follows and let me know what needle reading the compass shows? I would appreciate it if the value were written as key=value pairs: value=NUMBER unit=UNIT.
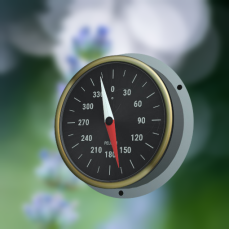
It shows value=165 unit=°
